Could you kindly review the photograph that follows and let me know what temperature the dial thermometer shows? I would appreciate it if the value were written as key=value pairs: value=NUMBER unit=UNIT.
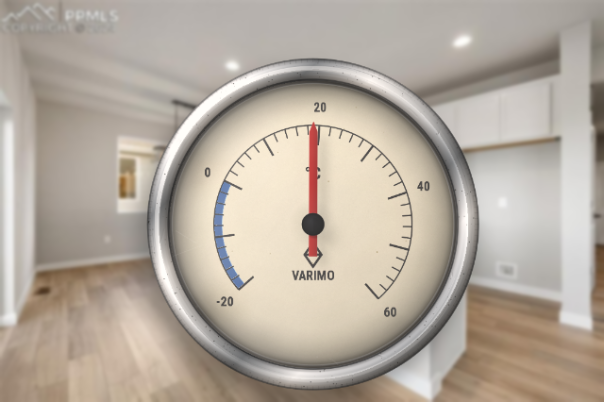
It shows value=19 unit=°C
